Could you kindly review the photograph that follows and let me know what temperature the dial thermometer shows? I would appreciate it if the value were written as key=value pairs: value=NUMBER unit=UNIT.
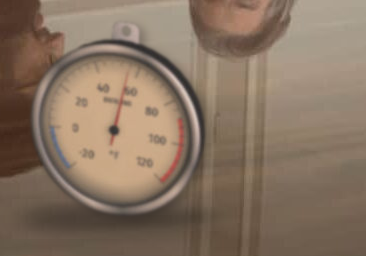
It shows value=56 unit=°F
